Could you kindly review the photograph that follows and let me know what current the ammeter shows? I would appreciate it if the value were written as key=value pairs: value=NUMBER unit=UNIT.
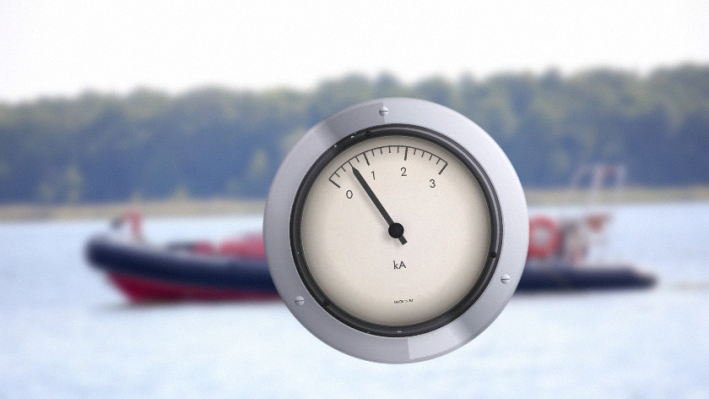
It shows value=0.6 unit=kA
